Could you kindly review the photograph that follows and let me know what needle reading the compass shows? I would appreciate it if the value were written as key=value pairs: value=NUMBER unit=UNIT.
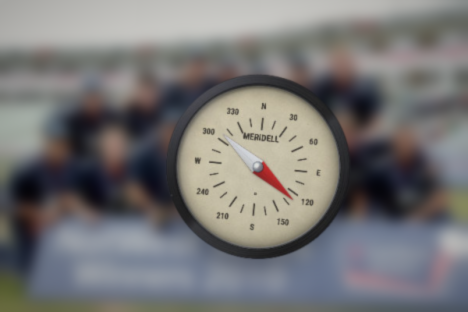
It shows value=127.5 unit=°
